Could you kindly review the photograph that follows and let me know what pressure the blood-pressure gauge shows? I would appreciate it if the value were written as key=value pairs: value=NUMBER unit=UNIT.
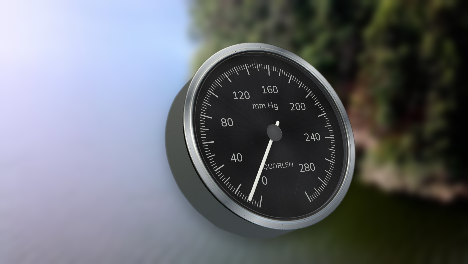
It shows value=10 unit=mmHg
